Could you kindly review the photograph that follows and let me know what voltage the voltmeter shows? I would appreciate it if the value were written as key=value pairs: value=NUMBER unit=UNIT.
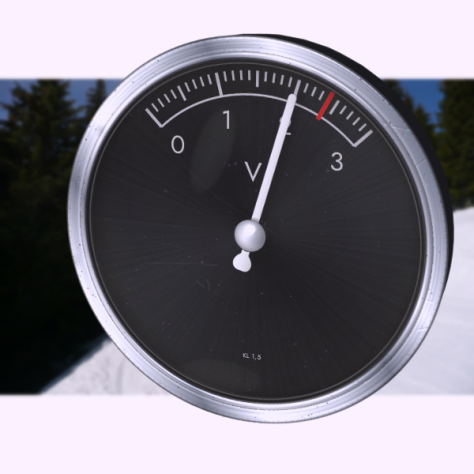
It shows value=2 unit=V
